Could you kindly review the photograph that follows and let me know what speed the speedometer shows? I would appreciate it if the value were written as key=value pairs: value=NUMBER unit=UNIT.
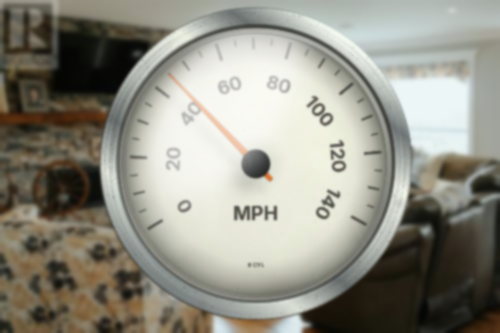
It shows value=45 unit=mph
